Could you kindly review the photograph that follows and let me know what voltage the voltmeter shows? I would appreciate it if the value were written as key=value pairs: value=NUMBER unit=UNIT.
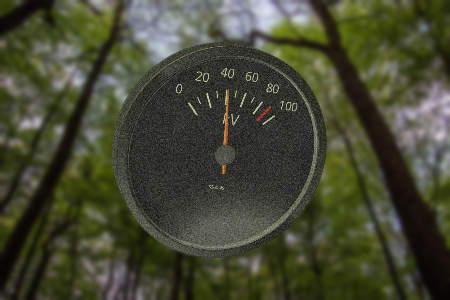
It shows value=40 unit=kV
